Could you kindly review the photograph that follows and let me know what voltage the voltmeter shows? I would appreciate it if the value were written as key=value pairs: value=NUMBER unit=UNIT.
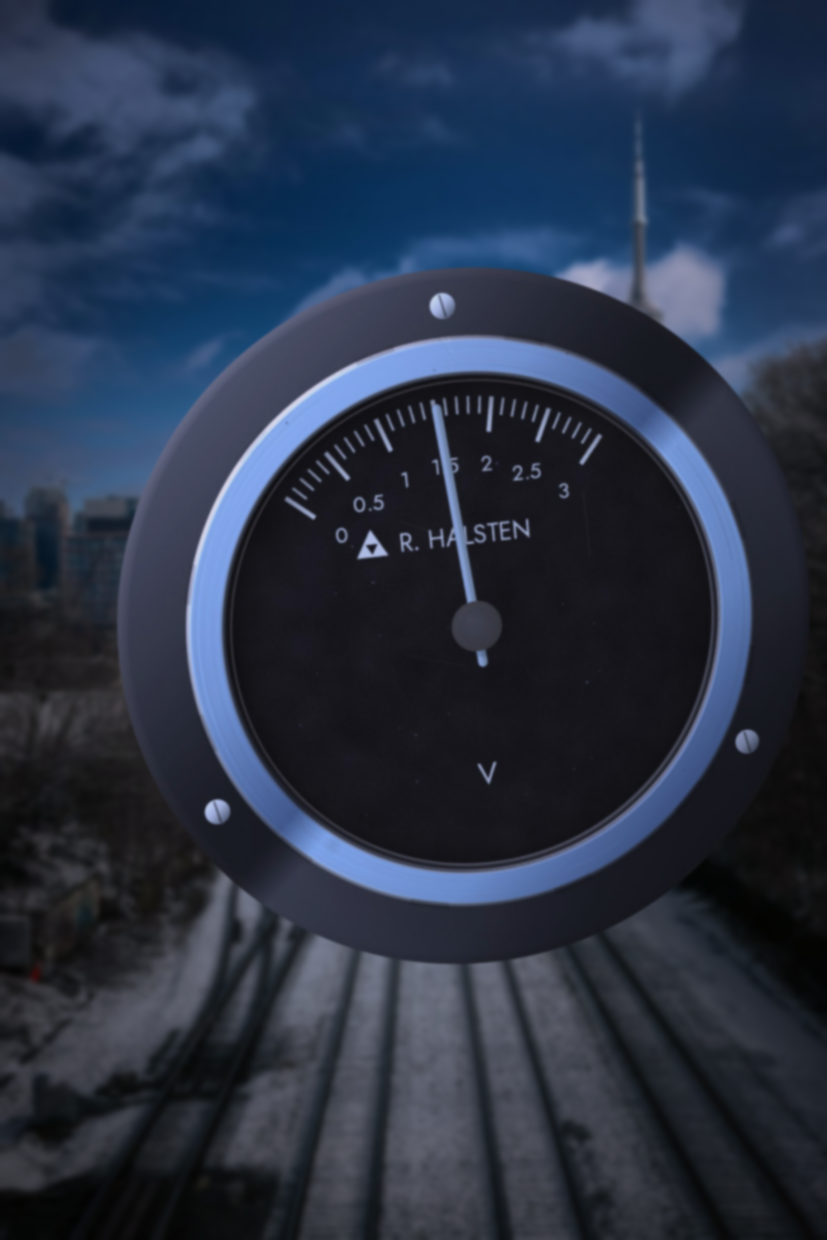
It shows value=1.5 unit=V
